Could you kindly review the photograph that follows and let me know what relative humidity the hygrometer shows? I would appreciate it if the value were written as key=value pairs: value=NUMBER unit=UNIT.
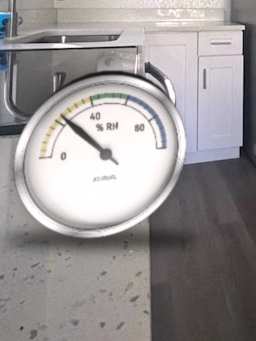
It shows value=24 unit=%
